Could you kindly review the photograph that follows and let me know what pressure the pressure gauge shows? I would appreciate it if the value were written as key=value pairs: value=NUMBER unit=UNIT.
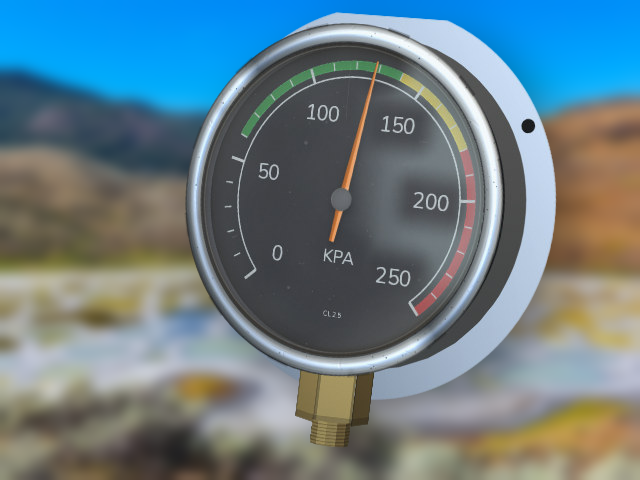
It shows value=130 unit=kPa
